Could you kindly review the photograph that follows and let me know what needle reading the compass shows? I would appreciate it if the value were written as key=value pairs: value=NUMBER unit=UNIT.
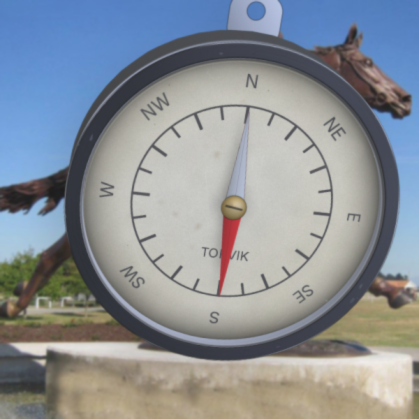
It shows value=180 unit=°
